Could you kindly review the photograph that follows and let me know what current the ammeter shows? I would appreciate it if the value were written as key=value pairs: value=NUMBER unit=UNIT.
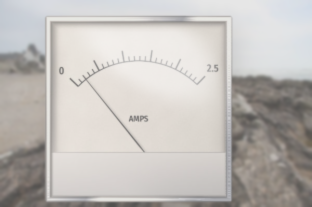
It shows value=0.2 unit=A
